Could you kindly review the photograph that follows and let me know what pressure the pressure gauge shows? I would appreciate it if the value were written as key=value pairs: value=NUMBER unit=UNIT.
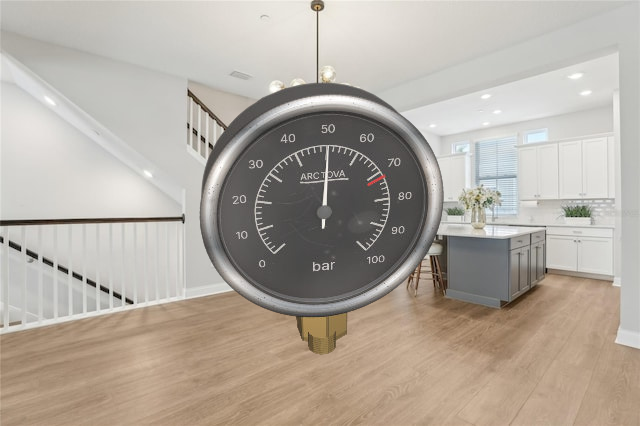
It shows value=50 unit=bar
